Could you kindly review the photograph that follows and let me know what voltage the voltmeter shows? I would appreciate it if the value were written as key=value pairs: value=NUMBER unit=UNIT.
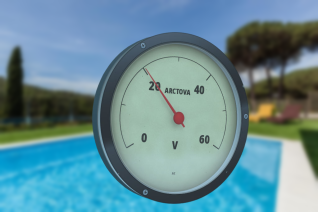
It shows value=20 unit=V
